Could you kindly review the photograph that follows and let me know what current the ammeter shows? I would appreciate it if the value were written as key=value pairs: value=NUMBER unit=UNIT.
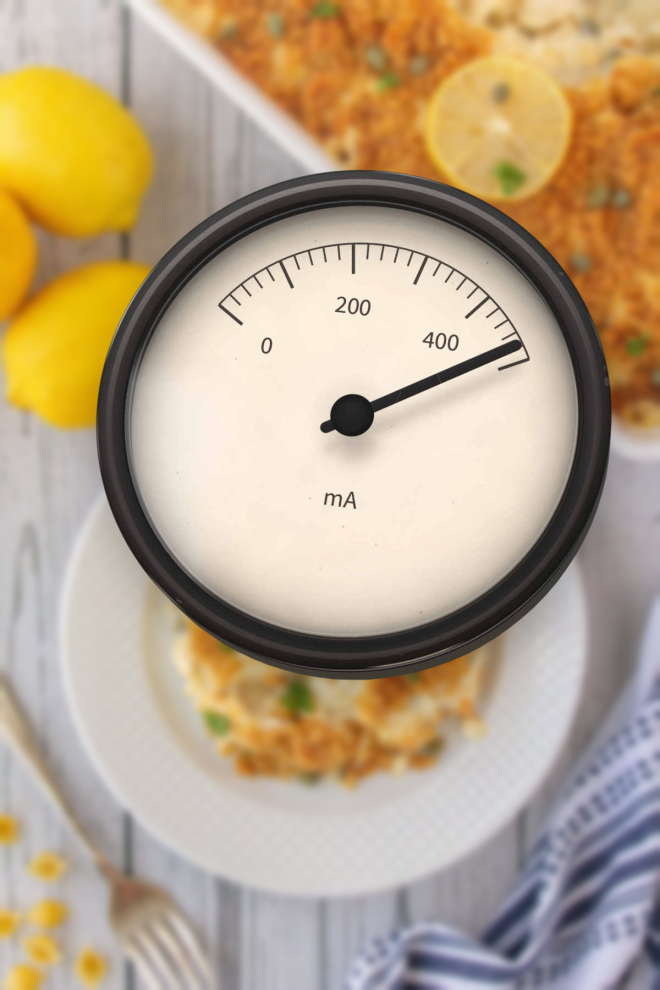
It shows value=480 unit=mA
